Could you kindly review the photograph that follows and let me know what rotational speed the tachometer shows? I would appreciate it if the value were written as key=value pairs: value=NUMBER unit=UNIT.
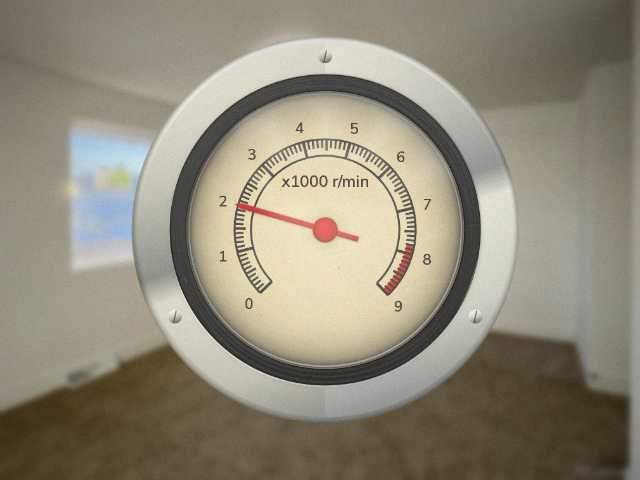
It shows value=2000 unit=rpm
